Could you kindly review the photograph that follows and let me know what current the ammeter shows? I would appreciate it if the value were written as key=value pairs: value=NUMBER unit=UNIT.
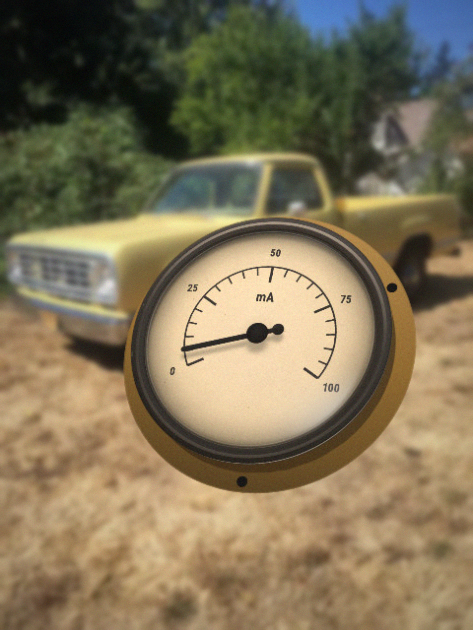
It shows value=5 unit=mA
